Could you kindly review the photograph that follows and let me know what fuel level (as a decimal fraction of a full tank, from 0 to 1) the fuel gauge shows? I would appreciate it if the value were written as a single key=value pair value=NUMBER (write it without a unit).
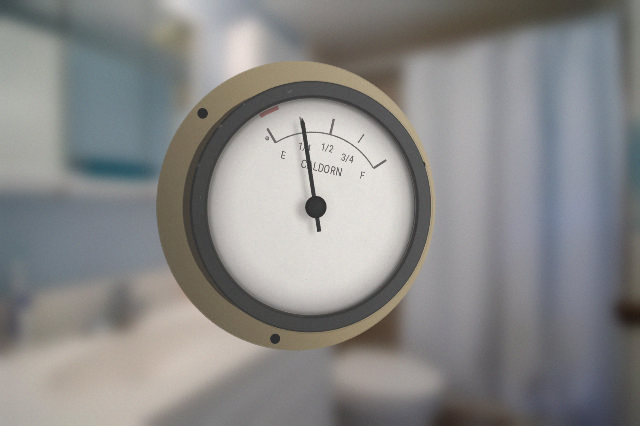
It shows value=0.25
